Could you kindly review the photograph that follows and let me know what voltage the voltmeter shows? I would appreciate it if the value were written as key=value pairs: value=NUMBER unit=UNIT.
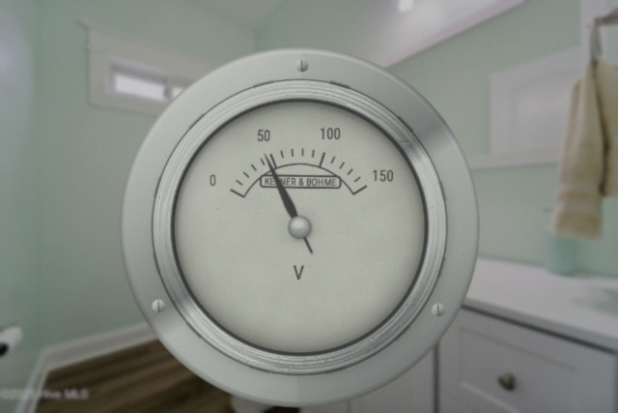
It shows value=45 unit=V
